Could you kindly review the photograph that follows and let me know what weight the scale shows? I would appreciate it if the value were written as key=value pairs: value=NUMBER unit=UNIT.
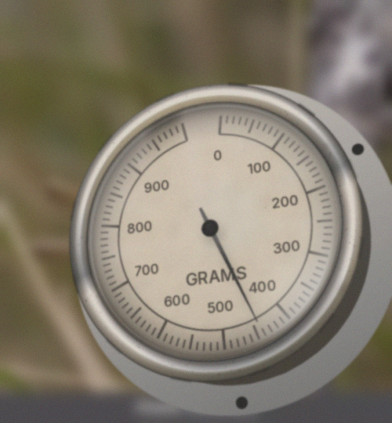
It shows value=440 unit=g
